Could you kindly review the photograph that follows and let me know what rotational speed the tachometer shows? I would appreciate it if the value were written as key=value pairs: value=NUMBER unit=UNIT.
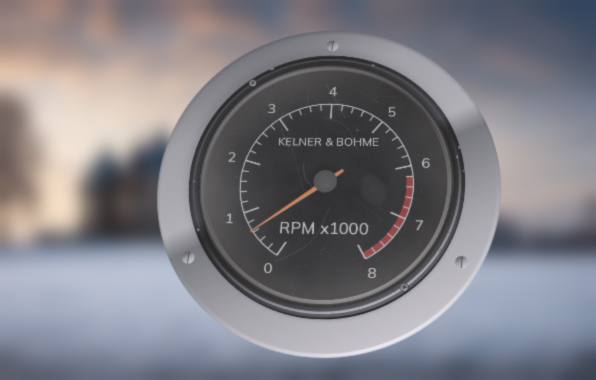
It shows value=600 unit=rpm
